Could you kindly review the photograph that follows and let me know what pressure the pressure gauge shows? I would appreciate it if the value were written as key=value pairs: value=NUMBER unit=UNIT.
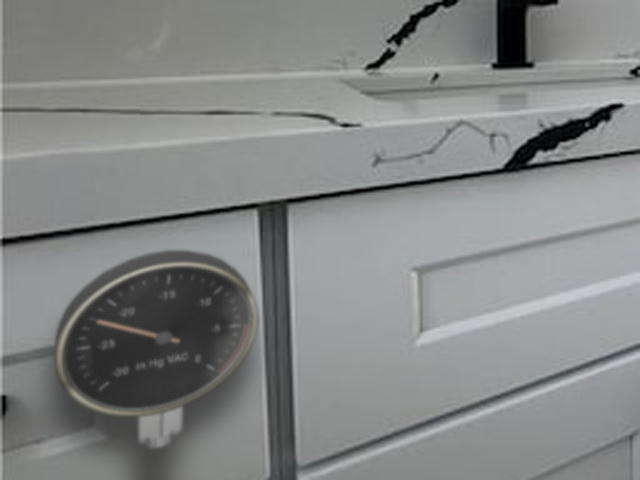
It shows value=-22 unit=inHg
